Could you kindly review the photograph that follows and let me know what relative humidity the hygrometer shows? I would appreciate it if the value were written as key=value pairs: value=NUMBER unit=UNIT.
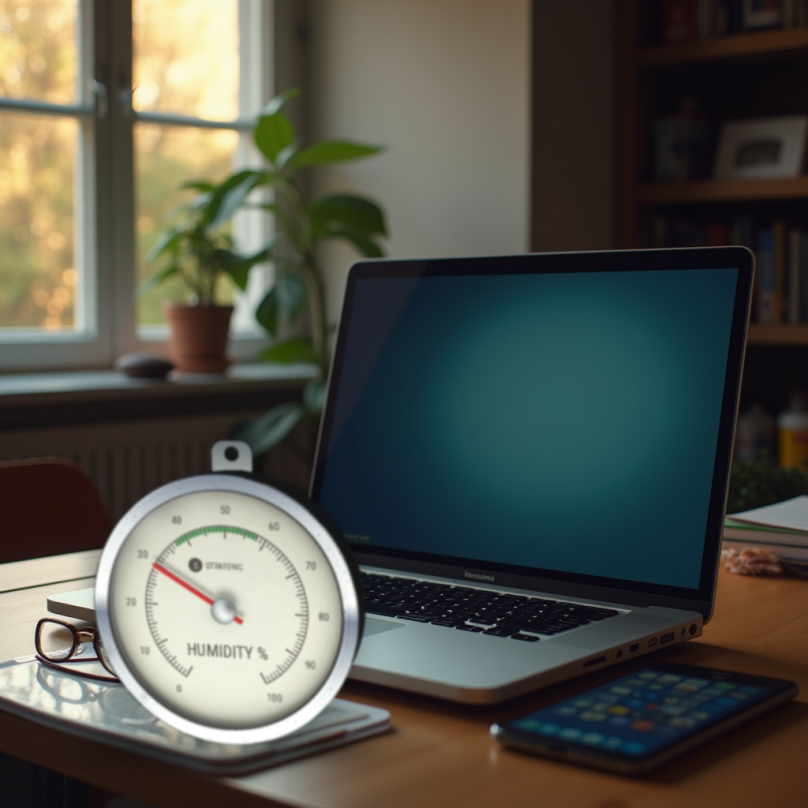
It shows value=30 unit=%
